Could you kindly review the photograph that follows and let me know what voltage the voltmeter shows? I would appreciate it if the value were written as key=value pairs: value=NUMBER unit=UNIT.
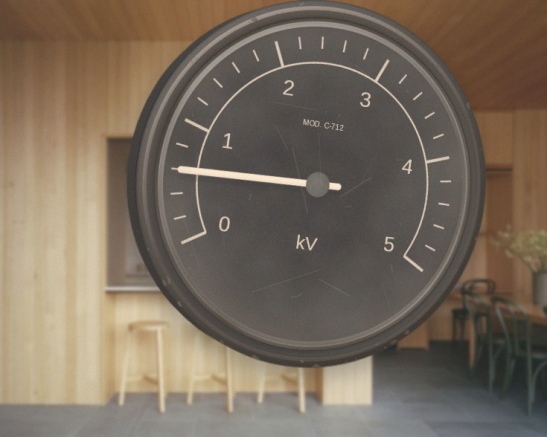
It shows value=0.6 unit=kV
